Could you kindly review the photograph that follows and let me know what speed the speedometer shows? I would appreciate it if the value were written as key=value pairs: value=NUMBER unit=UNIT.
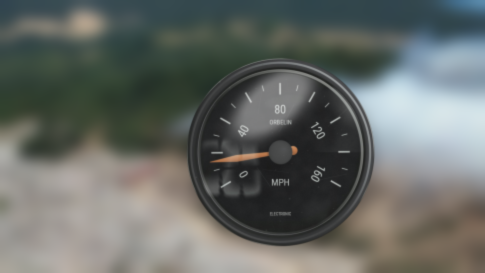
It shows value=15 unit=mph
